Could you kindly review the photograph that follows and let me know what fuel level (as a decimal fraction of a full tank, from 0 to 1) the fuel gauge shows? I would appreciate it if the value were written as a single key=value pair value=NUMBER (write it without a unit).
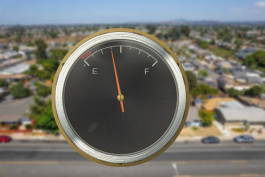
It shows value=0.375
